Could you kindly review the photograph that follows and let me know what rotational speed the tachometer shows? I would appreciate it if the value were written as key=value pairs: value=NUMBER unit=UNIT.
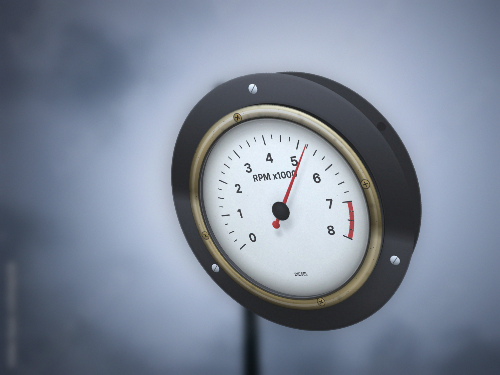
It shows value=5250 unit=rpm
